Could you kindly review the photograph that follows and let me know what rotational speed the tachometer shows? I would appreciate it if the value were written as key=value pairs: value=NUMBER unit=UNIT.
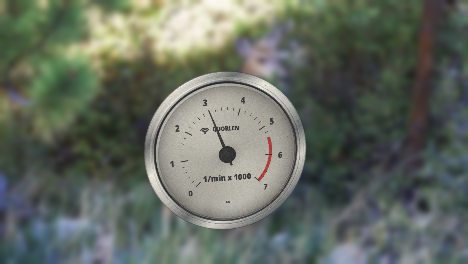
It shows value=3000 unit=rpm
